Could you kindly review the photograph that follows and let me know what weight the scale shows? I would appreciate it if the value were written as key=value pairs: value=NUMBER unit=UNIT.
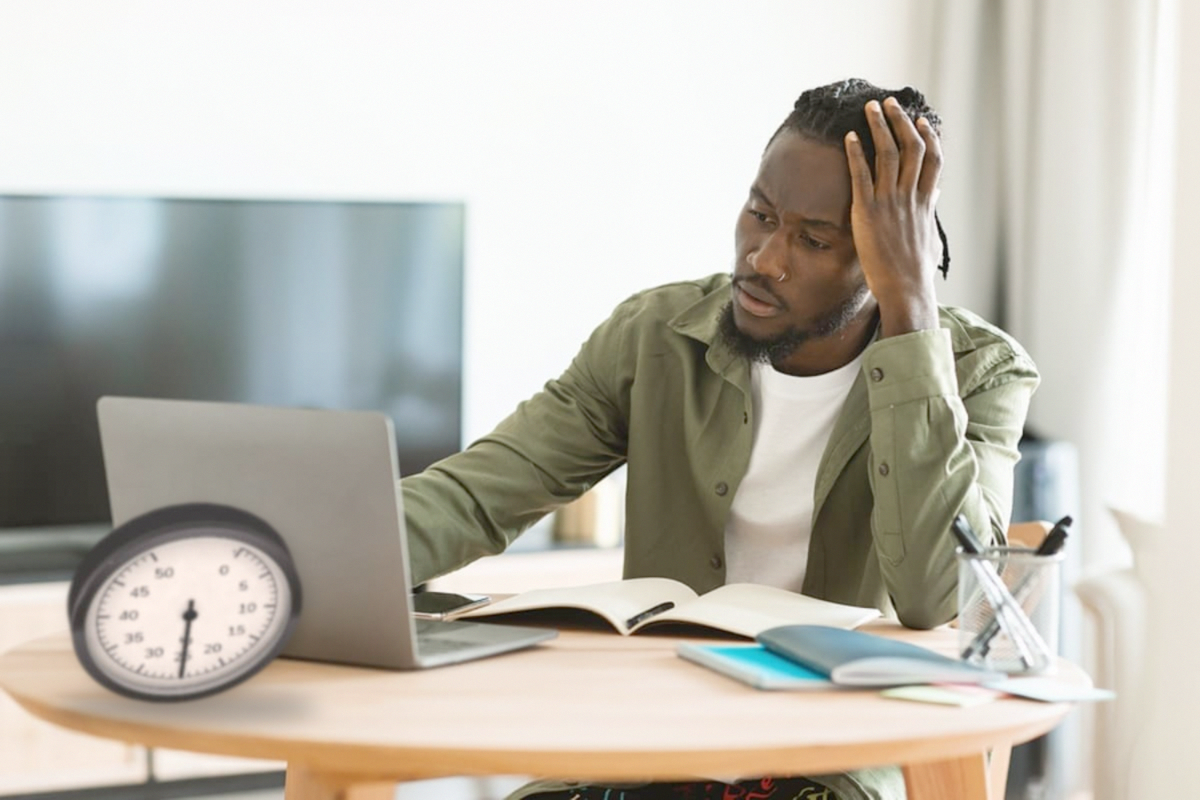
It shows value=25 unit=kg
